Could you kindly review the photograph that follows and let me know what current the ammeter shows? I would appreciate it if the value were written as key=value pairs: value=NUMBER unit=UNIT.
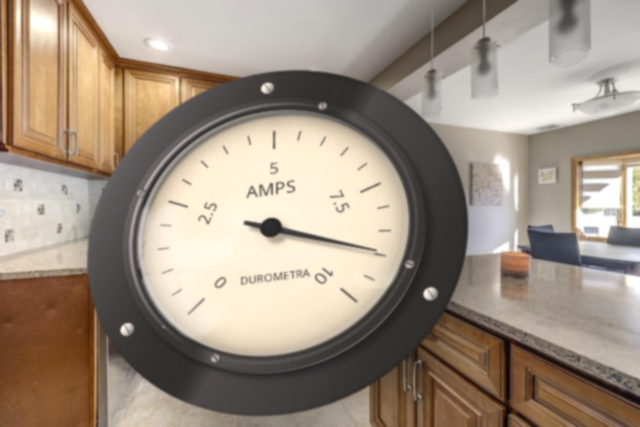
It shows value=9 unit=A
